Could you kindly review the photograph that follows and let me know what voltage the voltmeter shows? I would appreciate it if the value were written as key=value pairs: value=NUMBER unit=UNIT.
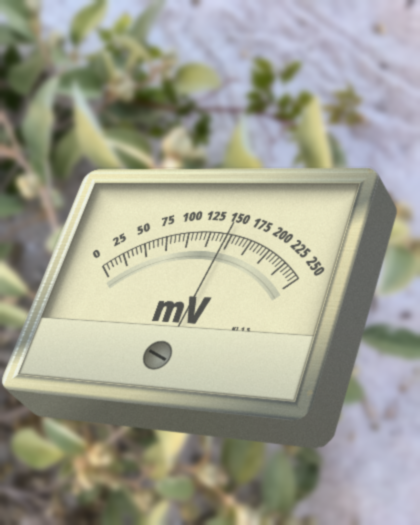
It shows value=150 unit=mV
